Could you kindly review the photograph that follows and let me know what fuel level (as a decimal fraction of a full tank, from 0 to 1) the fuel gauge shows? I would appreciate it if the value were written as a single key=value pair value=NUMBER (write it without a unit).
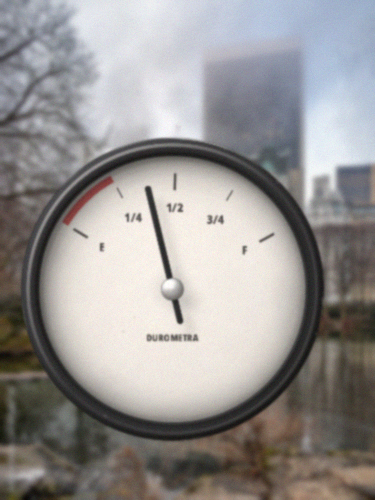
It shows value=0.375
